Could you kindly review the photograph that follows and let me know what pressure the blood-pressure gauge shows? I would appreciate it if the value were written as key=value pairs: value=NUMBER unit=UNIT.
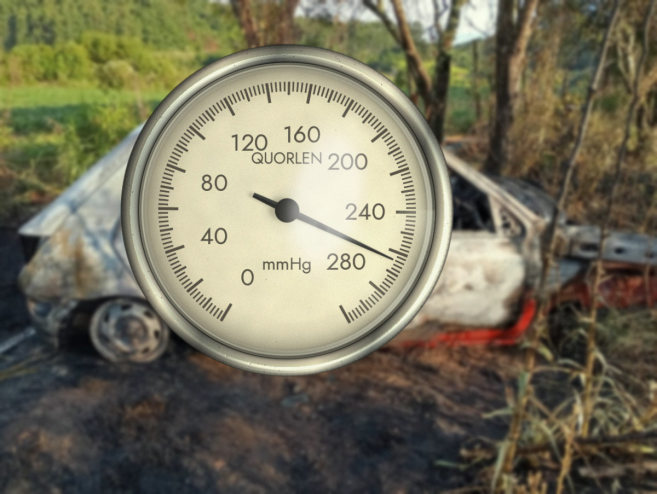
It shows value=264 unit=mmHg
